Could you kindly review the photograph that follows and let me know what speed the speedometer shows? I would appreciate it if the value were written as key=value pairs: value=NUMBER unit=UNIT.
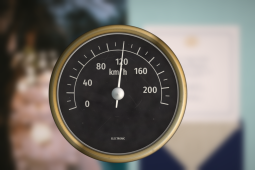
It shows value=120 unit=km/h
